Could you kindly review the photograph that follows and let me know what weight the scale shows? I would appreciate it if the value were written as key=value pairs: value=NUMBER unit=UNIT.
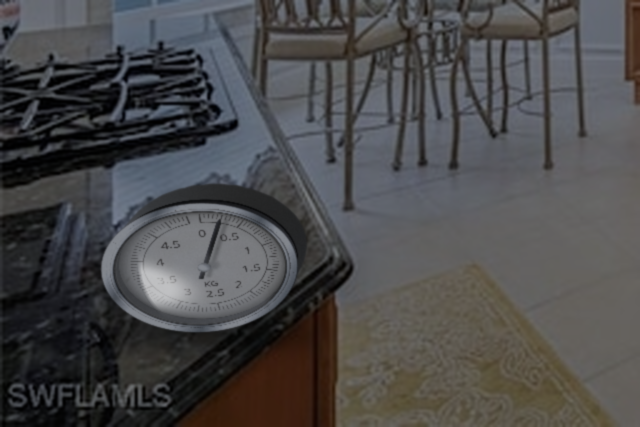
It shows value=0.25 unit=kg
